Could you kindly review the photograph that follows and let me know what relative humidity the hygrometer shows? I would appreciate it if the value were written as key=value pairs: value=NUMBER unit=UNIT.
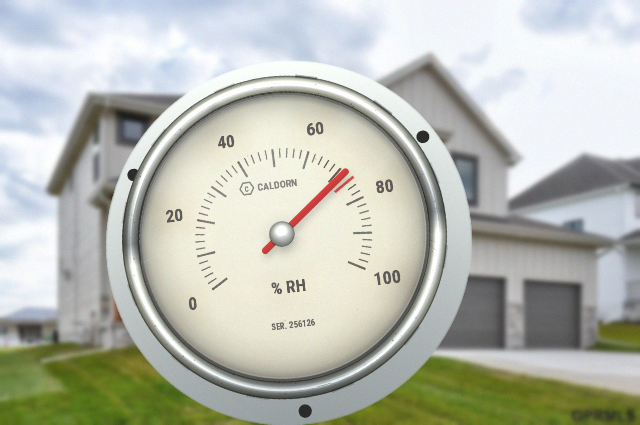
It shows value=72 unit=%
